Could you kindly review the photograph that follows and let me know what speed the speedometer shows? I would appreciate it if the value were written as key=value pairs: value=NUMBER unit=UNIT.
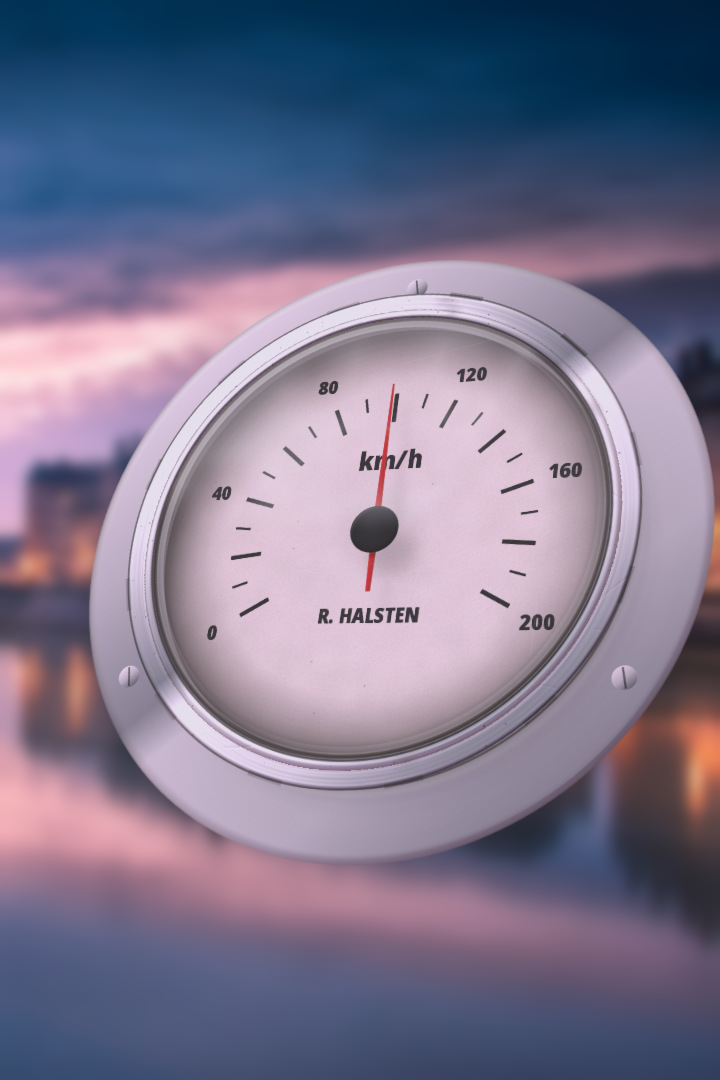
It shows value=100 unit=km/h
